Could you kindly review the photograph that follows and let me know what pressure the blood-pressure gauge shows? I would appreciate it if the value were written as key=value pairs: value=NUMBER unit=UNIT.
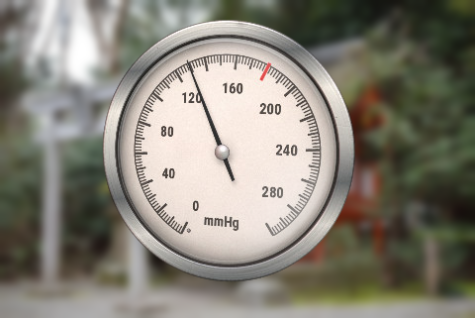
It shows value=130 unit=mmHg
